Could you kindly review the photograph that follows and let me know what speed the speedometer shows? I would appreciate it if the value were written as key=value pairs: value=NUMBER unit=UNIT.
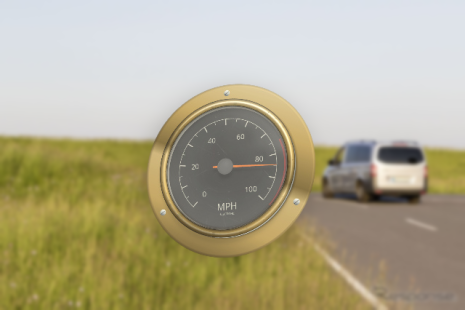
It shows value=85 unit=mph
